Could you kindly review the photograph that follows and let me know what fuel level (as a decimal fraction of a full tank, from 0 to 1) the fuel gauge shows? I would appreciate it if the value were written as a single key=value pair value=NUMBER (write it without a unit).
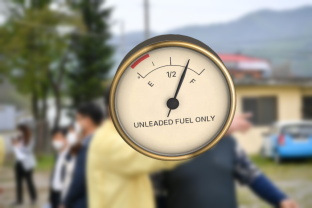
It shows value=0.75
